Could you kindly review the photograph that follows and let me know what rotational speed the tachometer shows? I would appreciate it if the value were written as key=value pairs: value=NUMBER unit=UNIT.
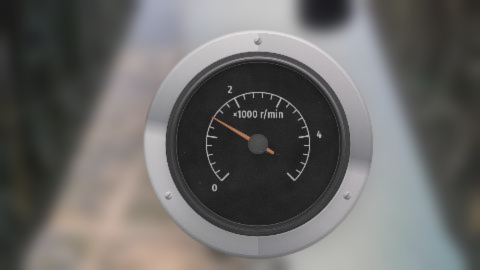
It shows value=1400 unit=rpm
